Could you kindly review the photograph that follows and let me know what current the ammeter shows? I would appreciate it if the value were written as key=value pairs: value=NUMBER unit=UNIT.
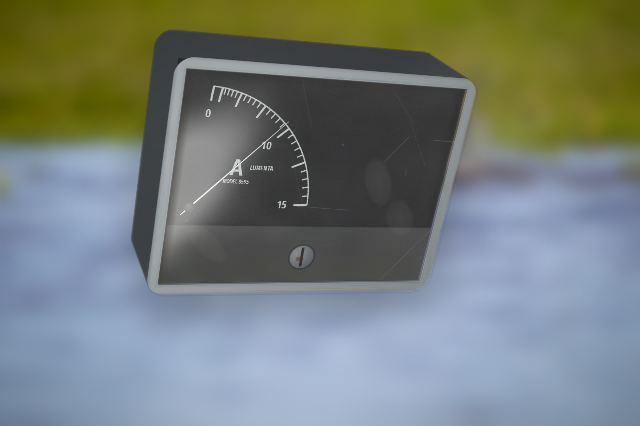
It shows value=9.5 unit=A
